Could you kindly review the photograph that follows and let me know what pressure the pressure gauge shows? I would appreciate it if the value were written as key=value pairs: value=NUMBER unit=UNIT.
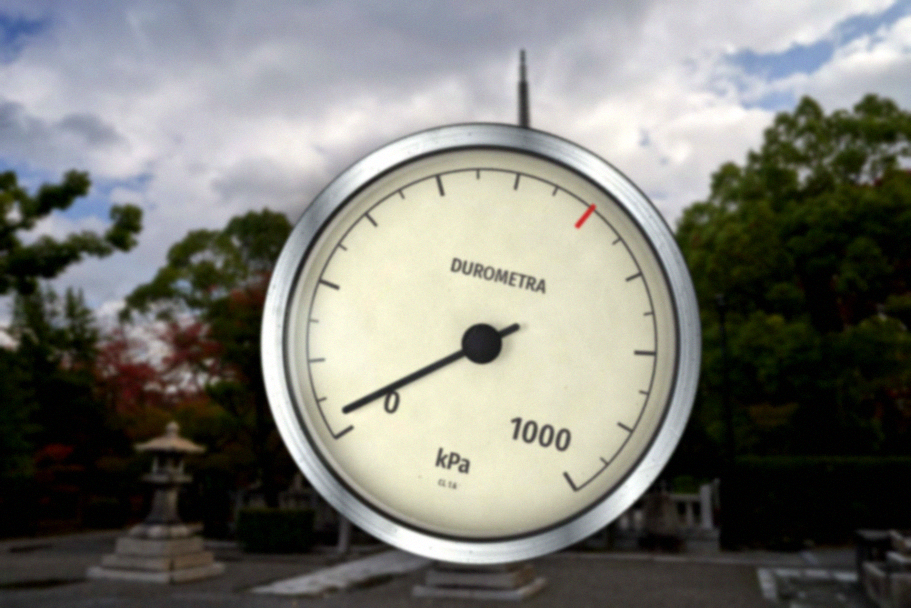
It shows value=25 unit=kPa
